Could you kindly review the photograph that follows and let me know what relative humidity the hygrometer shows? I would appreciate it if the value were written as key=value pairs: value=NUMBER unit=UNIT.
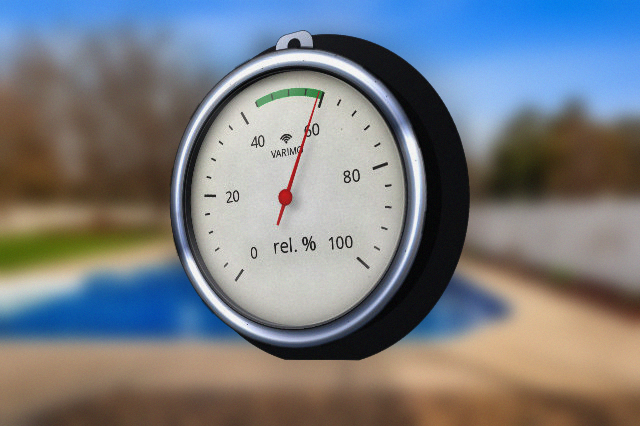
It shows value=60 unit=%
